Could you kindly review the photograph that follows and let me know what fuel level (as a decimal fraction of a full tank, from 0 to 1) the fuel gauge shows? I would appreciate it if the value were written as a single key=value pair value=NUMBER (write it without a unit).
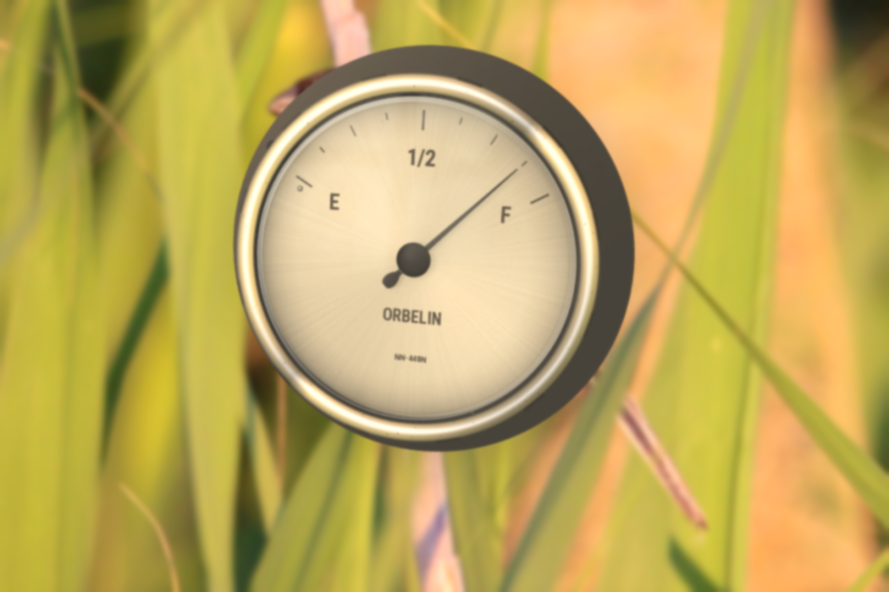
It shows value=0.875
